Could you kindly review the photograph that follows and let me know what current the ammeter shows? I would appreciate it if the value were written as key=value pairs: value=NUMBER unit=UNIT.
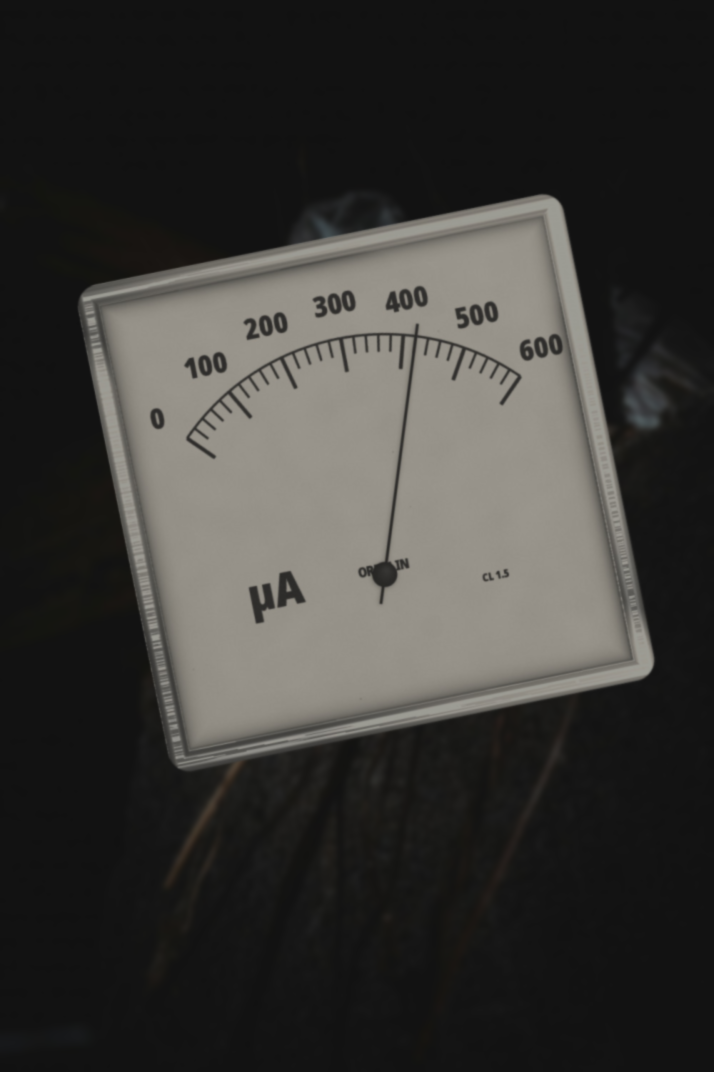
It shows value=420 unit=µA
